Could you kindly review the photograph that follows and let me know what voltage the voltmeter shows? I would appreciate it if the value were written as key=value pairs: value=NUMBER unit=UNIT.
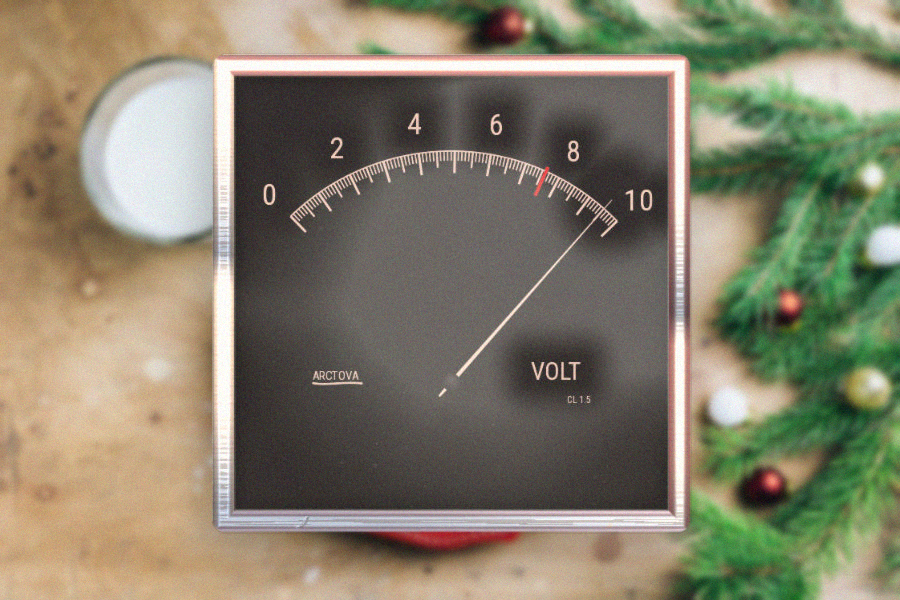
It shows value=9.5 unit=V
